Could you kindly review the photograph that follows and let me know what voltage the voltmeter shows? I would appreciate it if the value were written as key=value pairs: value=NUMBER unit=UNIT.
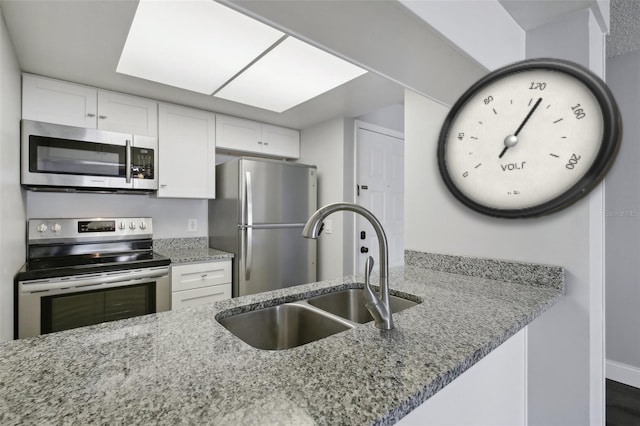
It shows value=130 unit=V
